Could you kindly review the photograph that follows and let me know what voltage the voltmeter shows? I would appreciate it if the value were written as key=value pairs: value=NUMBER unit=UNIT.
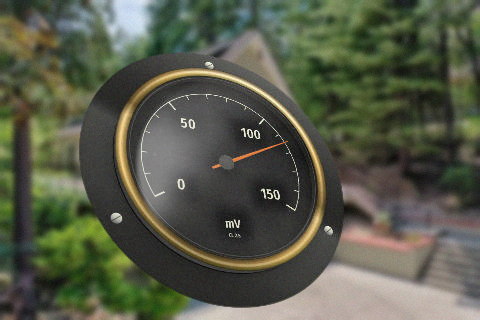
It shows value=115 unit=mV
